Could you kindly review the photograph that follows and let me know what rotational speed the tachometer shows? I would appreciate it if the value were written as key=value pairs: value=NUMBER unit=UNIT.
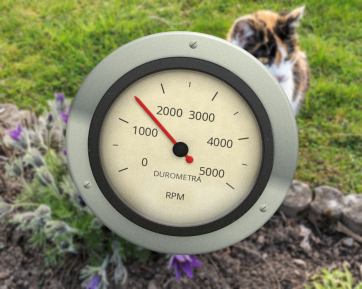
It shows value=1500 unit=rpm
